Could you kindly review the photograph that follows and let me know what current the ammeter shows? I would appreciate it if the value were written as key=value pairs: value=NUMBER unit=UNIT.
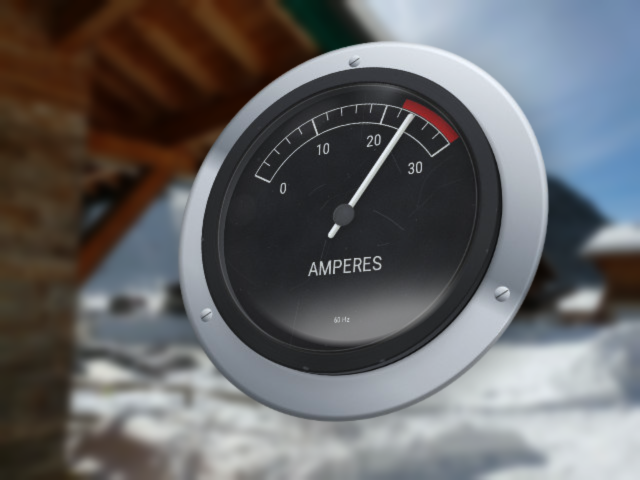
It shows value=24 unit=A
